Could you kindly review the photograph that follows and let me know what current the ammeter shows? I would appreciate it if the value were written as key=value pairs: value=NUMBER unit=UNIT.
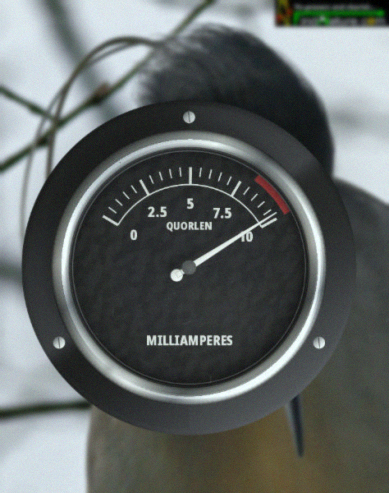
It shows value=9.75 unit=mA
